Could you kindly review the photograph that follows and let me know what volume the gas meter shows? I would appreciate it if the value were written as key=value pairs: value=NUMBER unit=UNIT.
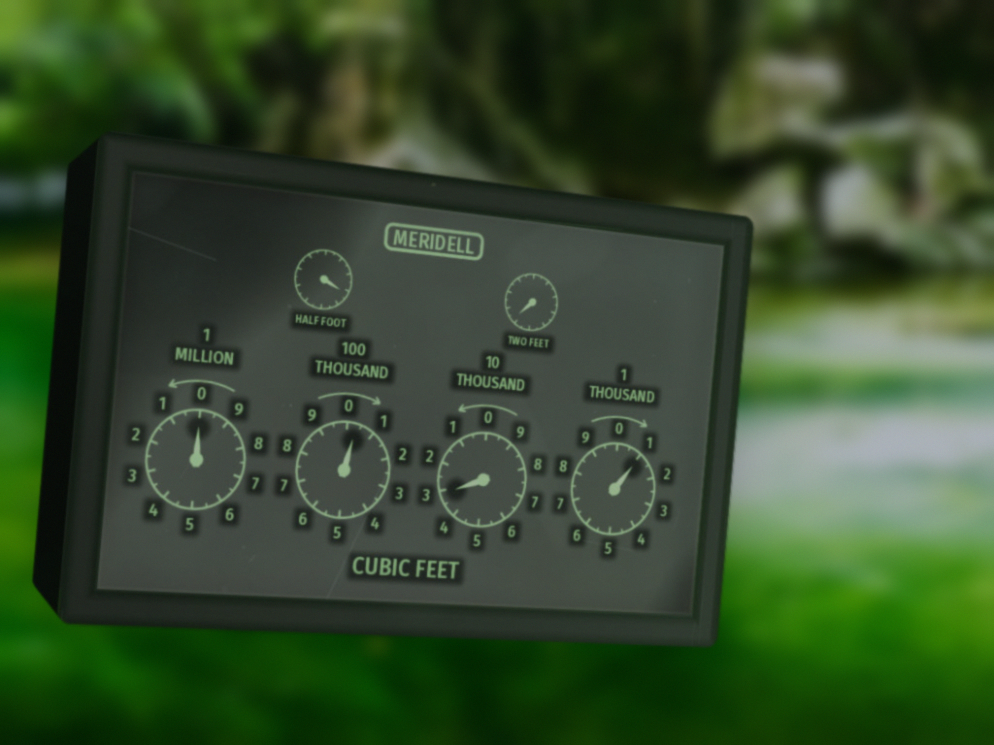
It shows value=3100 unit=ft³
